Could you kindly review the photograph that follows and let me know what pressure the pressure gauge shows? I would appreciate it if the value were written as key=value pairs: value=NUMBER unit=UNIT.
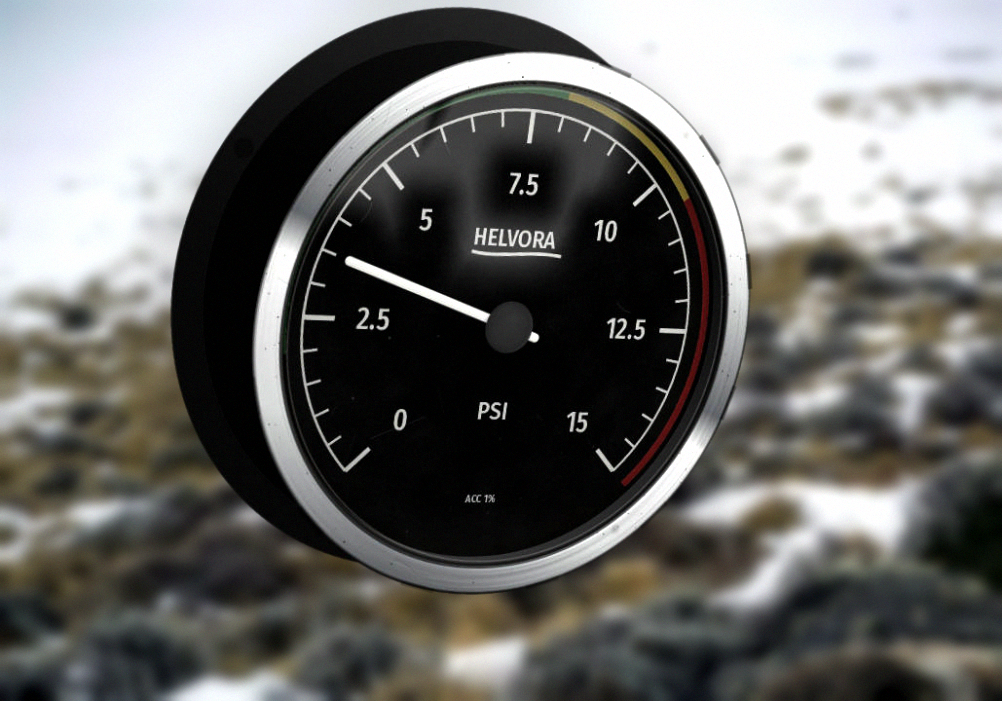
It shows value=3.5 unit=psi
